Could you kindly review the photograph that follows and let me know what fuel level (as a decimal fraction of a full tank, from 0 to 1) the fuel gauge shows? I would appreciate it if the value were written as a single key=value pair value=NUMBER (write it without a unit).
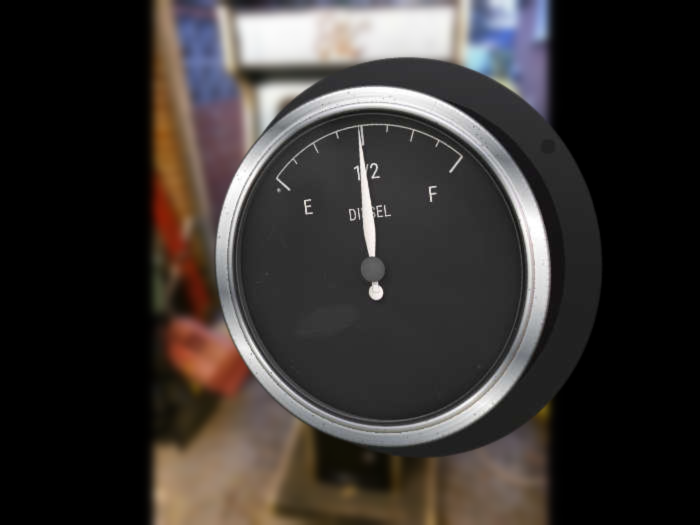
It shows value=0.5
